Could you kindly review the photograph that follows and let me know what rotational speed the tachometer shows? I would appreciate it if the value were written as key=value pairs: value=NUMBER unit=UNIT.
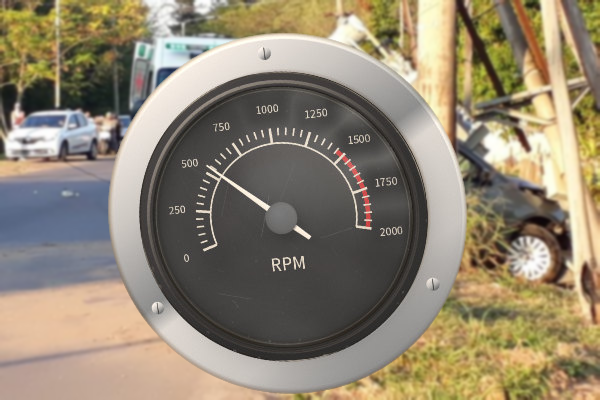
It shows value=550 unit=rpm
